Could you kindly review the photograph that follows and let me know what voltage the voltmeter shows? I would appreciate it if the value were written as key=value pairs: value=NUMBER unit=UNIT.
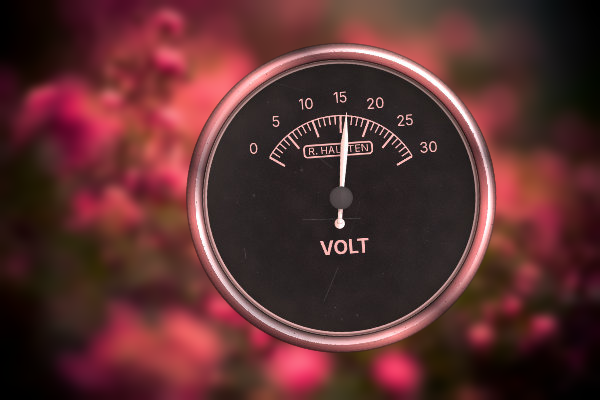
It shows value=16 unit=V
